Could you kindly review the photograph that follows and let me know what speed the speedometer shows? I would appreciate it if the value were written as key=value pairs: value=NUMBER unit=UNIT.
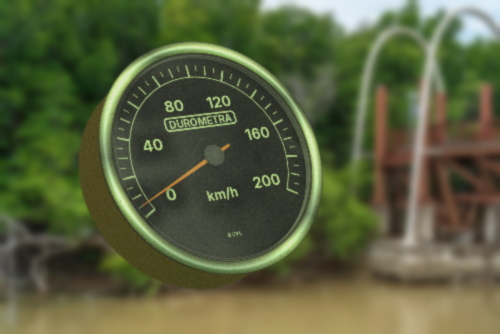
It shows value=5 unit=km/h
